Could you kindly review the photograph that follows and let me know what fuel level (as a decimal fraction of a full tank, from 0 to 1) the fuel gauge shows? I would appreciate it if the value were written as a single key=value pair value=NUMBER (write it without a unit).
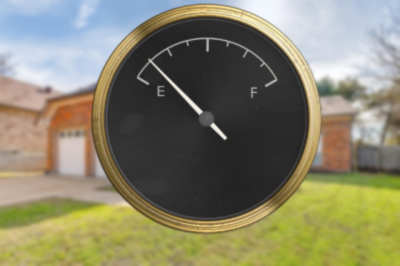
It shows value=0.125
